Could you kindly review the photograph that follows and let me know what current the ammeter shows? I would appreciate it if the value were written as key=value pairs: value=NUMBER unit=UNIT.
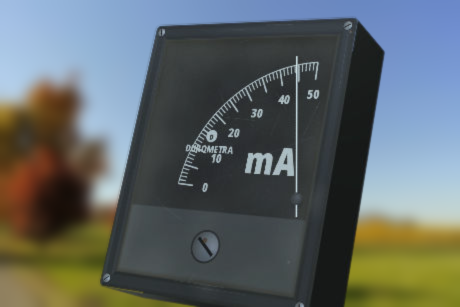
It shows value=45 unit=mA
